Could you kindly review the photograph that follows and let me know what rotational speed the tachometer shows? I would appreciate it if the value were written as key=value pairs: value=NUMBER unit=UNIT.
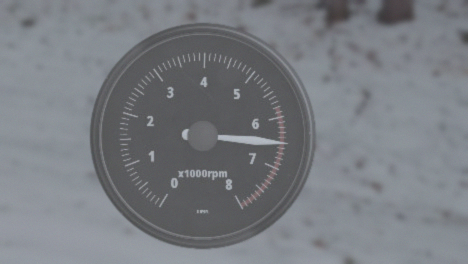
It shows value=6500 unit=rpm
